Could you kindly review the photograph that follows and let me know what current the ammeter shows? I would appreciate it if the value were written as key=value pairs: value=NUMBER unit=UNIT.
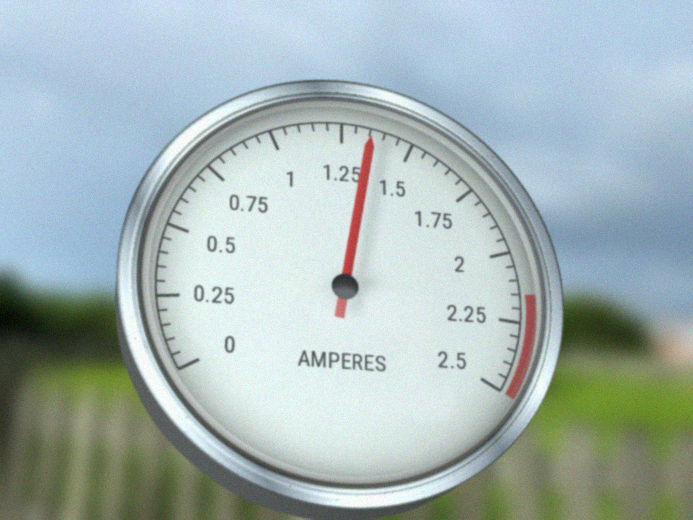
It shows value=1.35 unit=A
